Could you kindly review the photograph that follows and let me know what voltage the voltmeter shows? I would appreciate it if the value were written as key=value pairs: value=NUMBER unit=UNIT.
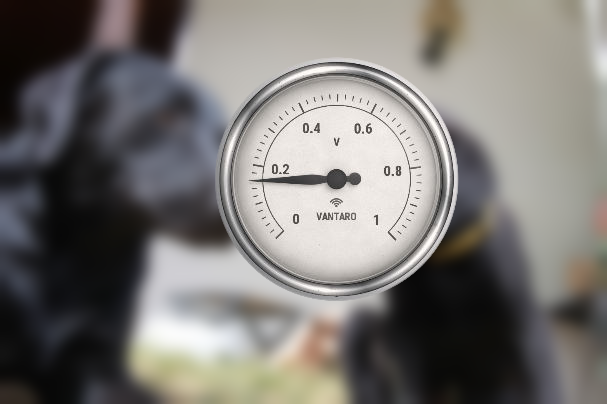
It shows value=0.16 unit=V
